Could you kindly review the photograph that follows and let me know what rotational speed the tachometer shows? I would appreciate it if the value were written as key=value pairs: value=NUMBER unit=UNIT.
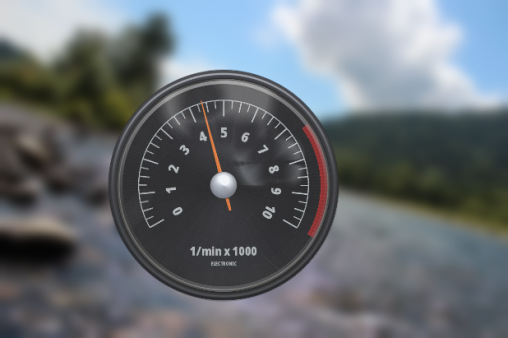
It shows value=4375 unit=rpm
